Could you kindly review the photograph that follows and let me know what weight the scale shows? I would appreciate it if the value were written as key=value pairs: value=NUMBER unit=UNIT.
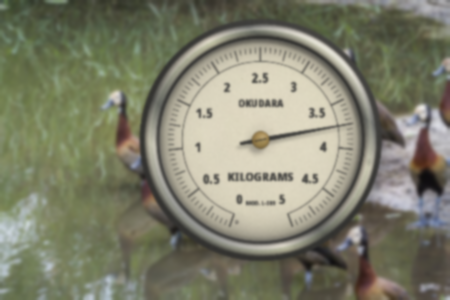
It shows value=3.75 unit=kg
